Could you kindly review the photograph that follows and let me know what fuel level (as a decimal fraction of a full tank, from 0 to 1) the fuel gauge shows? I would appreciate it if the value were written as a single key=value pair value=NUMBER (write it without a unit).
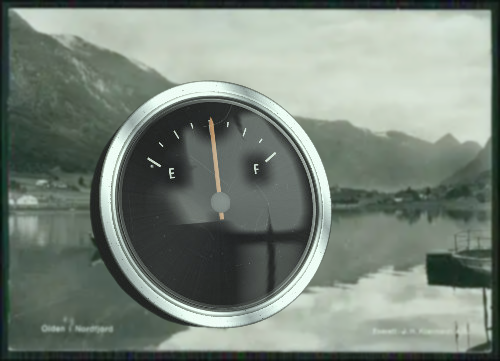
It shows value=0.5
